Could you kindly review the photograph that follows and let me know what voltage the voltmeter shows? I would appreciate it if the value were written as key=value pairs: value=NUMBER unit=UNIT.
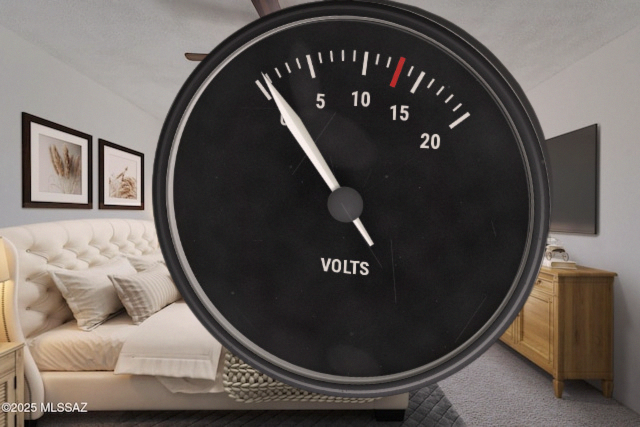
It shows value=1 unit=V
